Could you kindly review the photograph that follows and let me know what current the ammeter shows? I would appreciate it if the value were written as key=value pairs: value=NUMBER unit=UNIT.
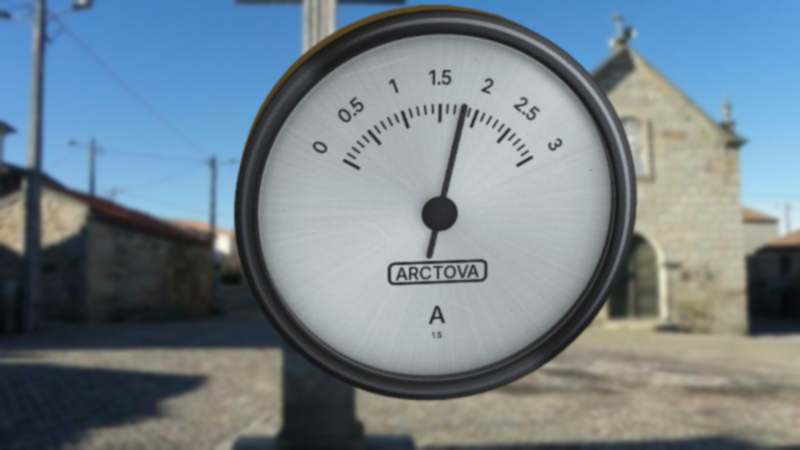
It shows value=1.8 unit=A
